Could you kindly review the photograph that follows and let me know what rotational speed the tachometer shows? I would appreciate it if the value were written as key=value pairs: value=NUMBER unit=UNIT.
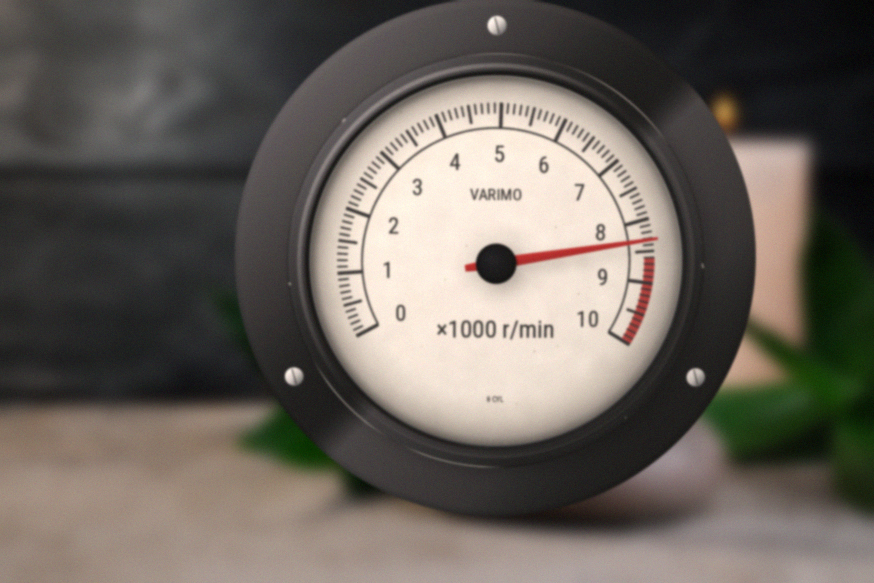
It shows value=8300 unit=rpm
